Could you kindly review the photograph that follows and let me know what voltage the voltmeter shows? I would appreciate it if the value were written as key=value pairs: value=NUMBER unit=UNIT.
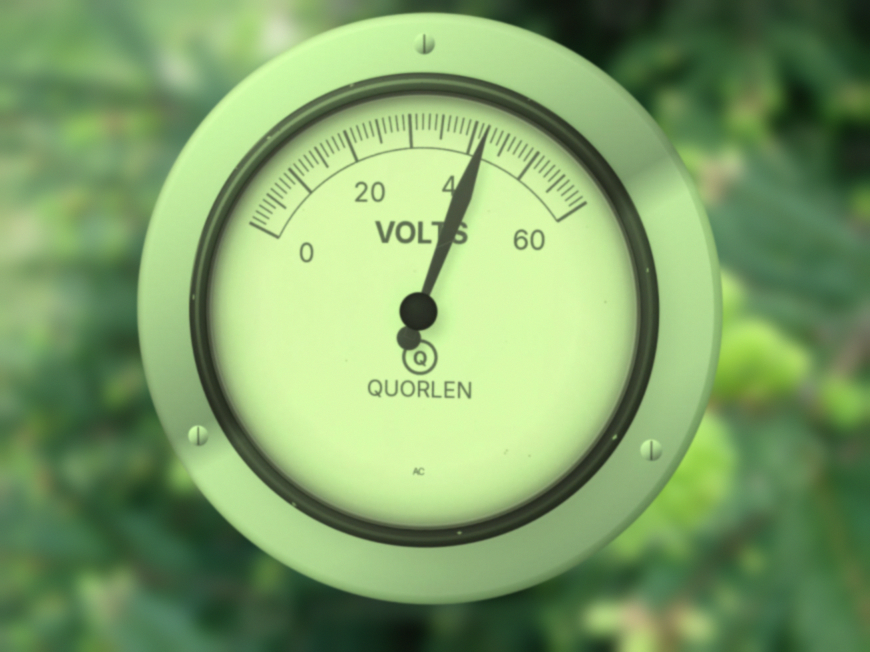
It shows value=42 unit=V
